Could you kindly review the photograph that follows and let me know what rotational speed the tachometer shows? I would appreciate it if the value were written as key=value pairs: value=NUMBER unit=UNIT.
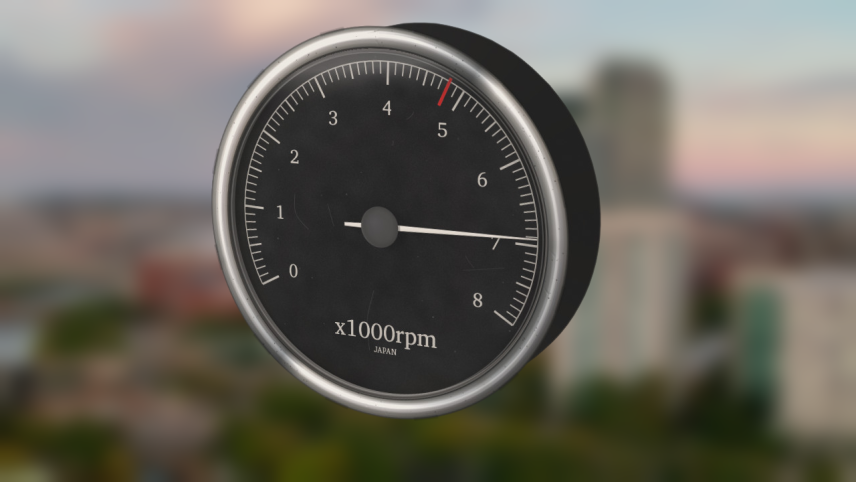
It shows value=6900 unit=rpm
